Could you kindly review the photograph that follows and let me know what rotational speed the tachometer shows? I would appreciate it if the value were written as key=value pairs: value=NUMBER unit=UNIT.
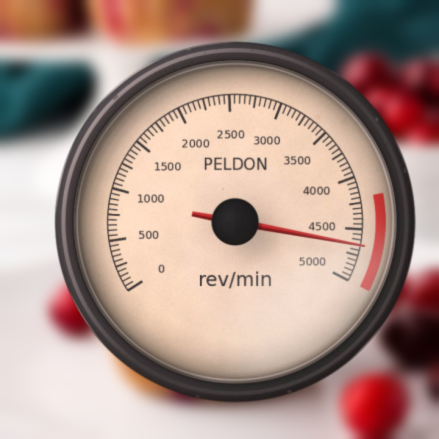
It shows value=4650 unit=rpm
